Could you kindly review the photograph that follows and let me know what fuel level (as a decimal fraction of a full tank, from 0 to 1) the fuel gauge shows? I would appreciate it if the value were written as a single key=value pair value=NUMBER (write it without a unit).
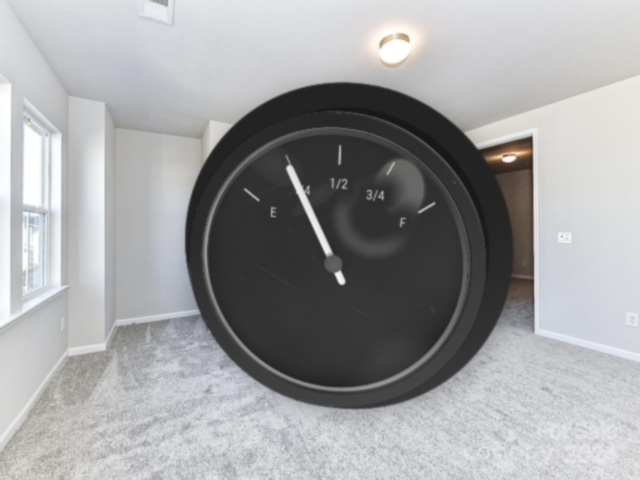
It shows value=0.25
